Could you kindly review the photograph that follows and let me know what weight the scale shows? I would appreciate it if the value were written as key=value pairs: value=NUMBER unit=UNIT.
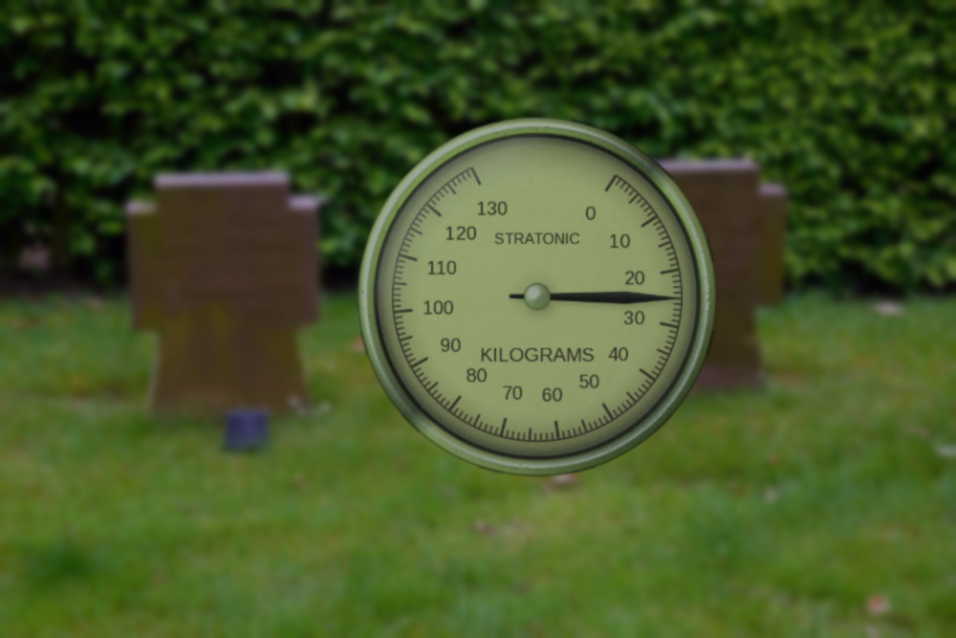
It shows value=25 unit=kg
